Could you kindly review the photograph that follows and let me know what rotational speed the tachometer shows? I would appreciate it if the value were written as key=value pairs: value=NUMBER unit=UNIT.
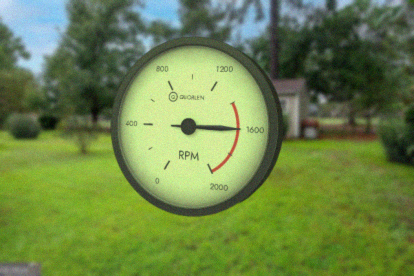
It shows value=1600 unit=rpm
